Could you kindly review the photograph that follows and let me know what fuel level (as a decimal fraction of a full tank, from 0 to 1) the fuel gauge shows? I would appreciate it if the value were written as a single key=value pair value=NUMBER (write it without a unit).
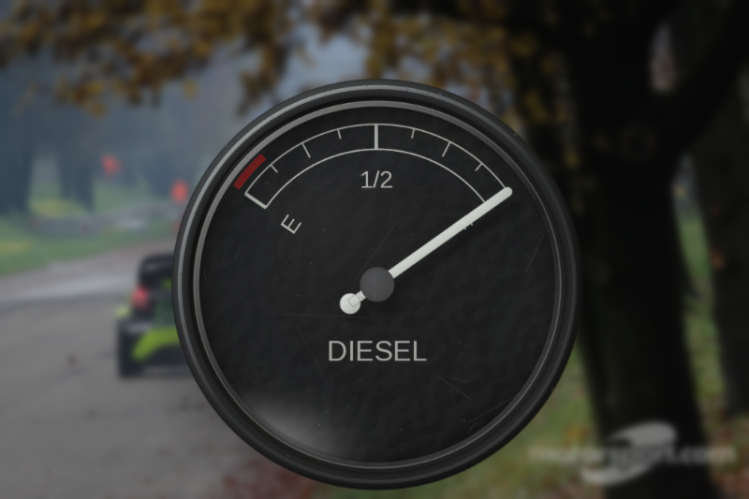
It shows value=1
